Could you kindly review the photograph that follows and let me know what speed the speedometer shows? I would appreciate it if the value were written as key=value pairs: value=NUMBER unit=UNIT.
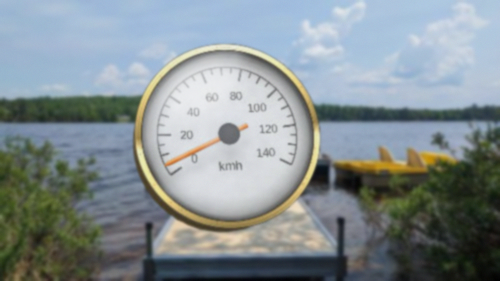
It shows value=5 unit=km/h
